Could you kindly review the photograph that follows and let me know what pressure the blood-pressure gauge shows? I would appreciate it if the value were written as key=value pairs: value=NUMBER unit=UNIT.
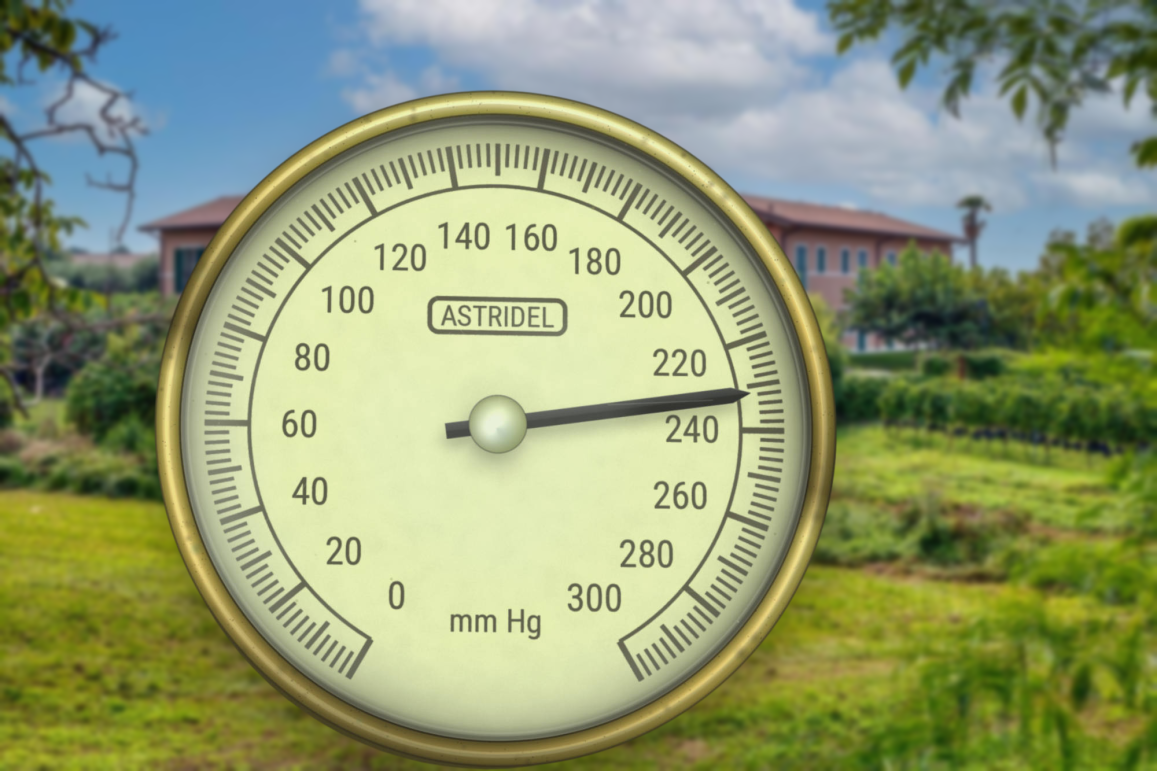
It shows value=232 unit=mmHg
